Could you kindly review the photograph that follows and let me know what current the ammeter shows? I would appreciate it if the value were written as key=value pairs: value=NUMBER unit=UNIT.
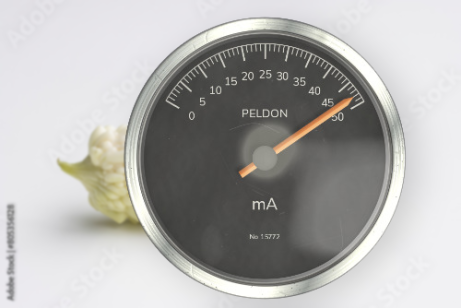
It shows value=48 unit=mA
